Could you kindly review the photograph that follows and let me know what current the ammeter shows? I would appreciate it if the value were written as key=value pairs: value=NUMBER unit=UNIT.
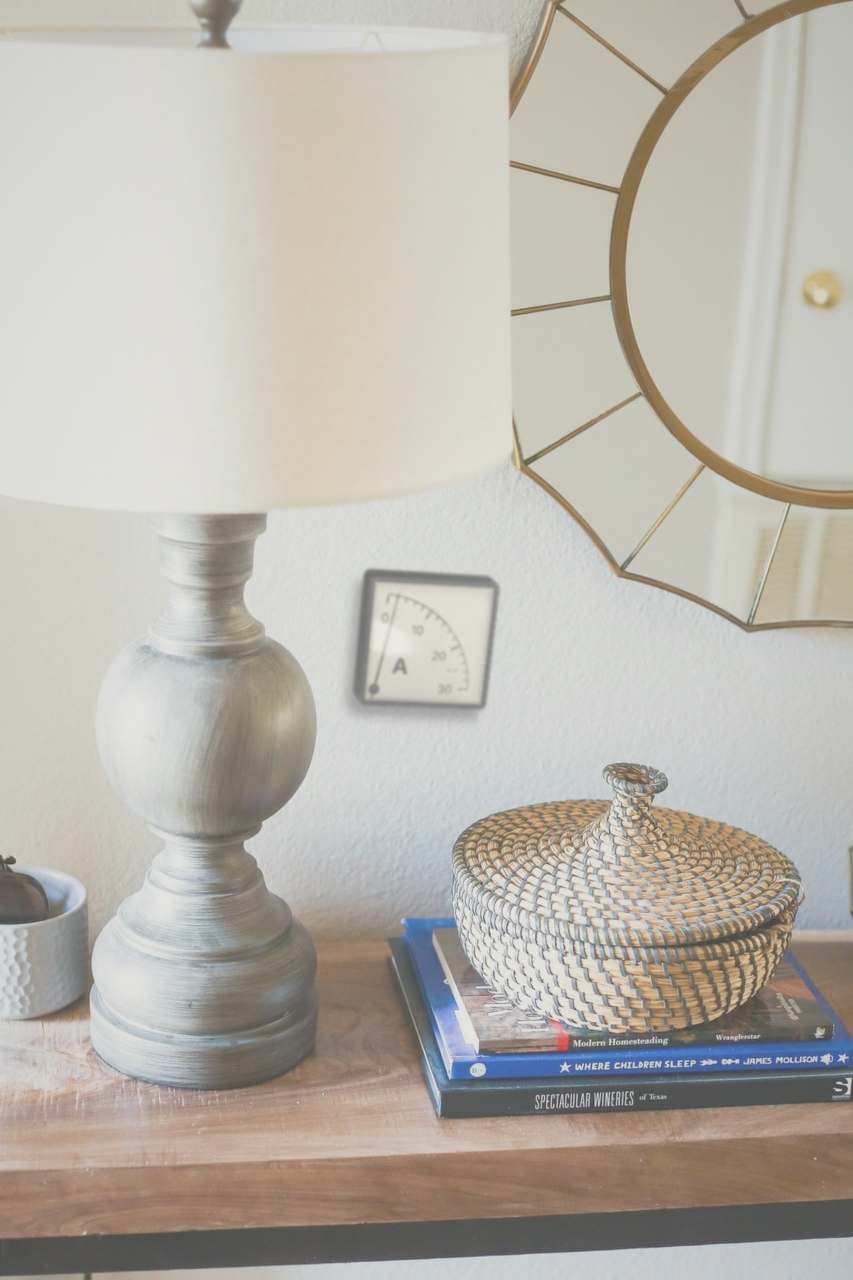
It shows value=2 unit=A
